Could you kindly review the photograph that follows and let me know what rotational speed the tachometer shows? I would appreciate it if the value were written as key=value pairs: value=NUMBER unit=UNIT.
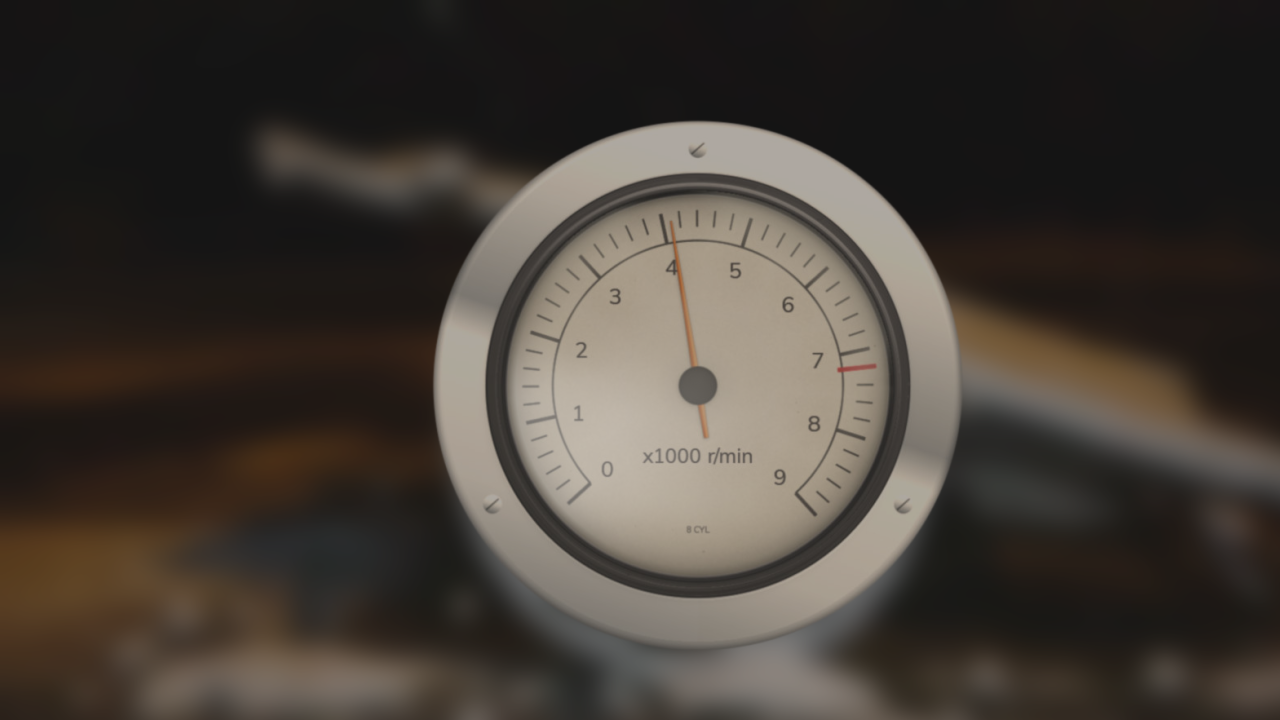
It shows value=4100 unit=rpm
